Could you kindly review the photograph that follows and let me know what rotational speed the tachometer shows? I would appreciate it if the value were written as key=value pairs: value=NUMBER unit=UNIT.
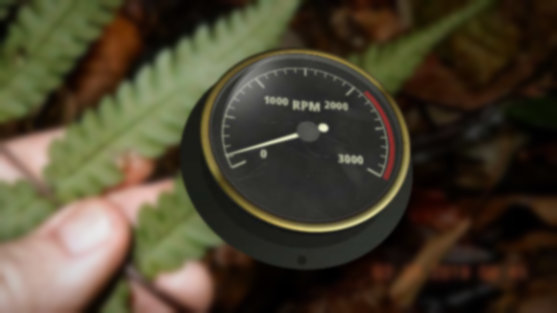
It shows value=100 unit=rpm
